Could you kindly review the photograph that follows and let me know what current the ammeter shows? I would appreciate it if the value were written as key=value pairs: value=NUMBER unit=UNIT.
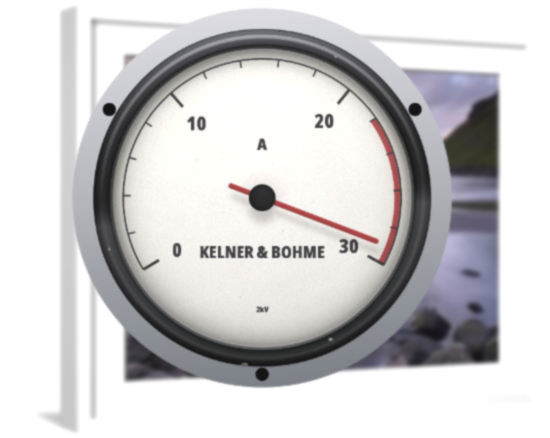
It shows value=29 unit=A
